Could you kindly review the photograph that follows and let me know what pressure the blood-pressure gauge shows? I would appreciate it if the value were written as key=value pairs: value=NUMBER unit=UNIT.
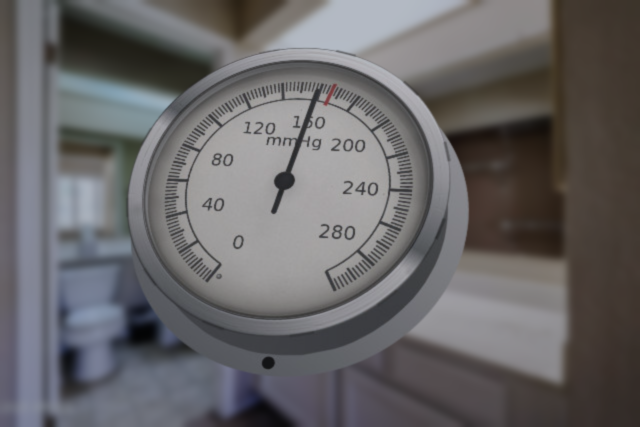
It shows value=160 unit=mmHg
